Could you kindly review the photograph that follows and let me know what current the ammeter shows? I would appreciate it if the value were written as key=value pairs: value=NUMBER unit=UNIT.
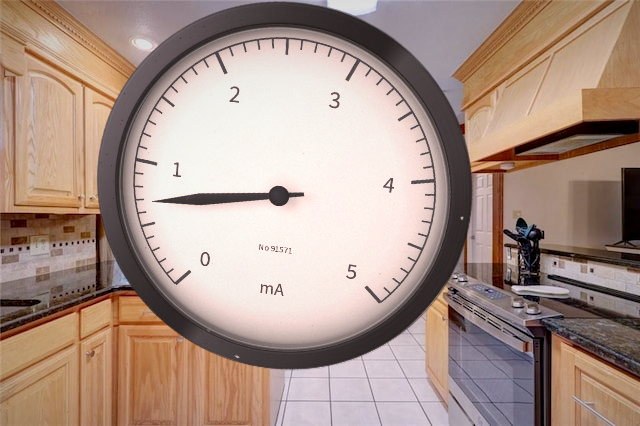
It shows value=0.7 unit=mA
